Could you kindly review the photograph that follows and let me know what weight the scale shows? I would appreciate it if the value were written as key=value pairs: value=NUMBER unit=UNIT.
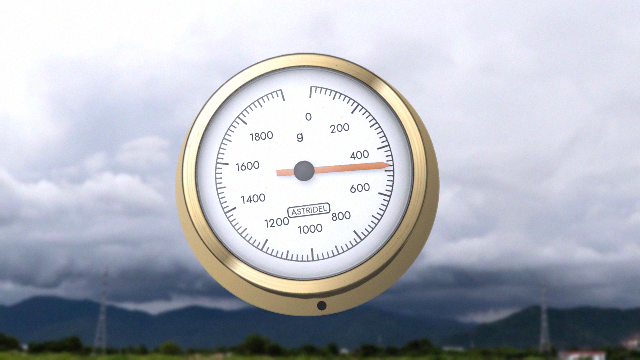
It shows value=480 unit=g
